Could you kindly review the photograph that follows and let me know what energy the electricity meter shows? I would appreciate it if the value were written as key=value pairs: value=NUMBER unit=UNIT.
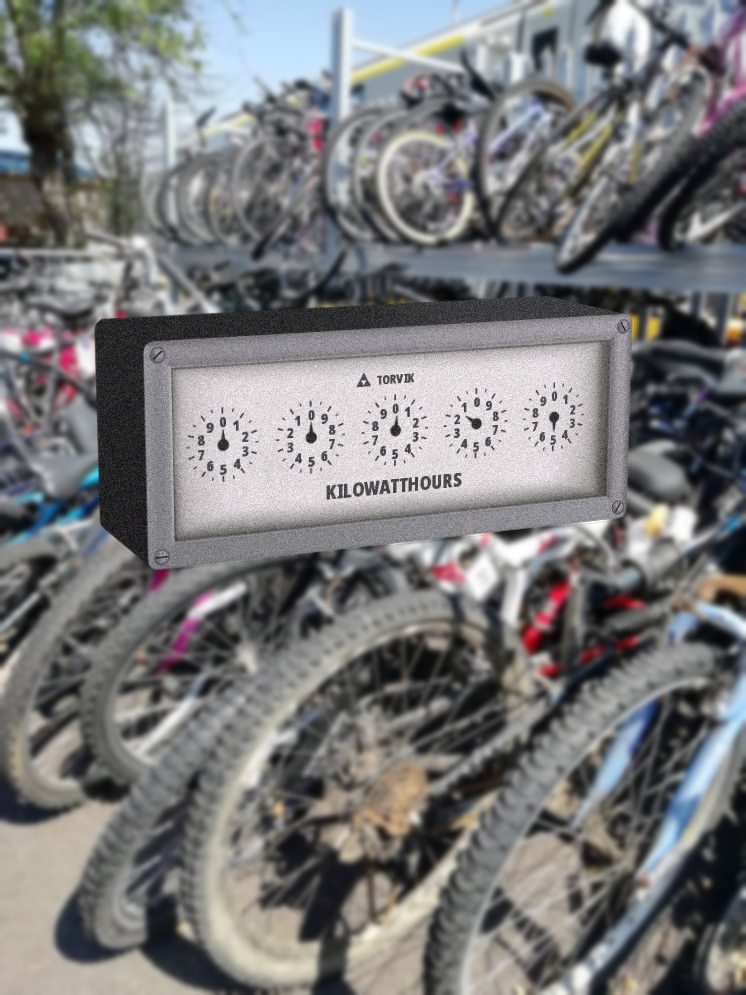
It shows value=15 unit=kWh
